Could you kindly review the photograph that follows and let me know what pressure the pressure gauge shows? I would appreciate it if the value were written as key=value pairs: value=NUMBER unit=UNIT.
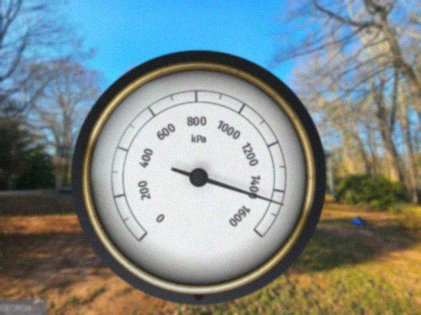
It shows value=1450 unit=kPa
